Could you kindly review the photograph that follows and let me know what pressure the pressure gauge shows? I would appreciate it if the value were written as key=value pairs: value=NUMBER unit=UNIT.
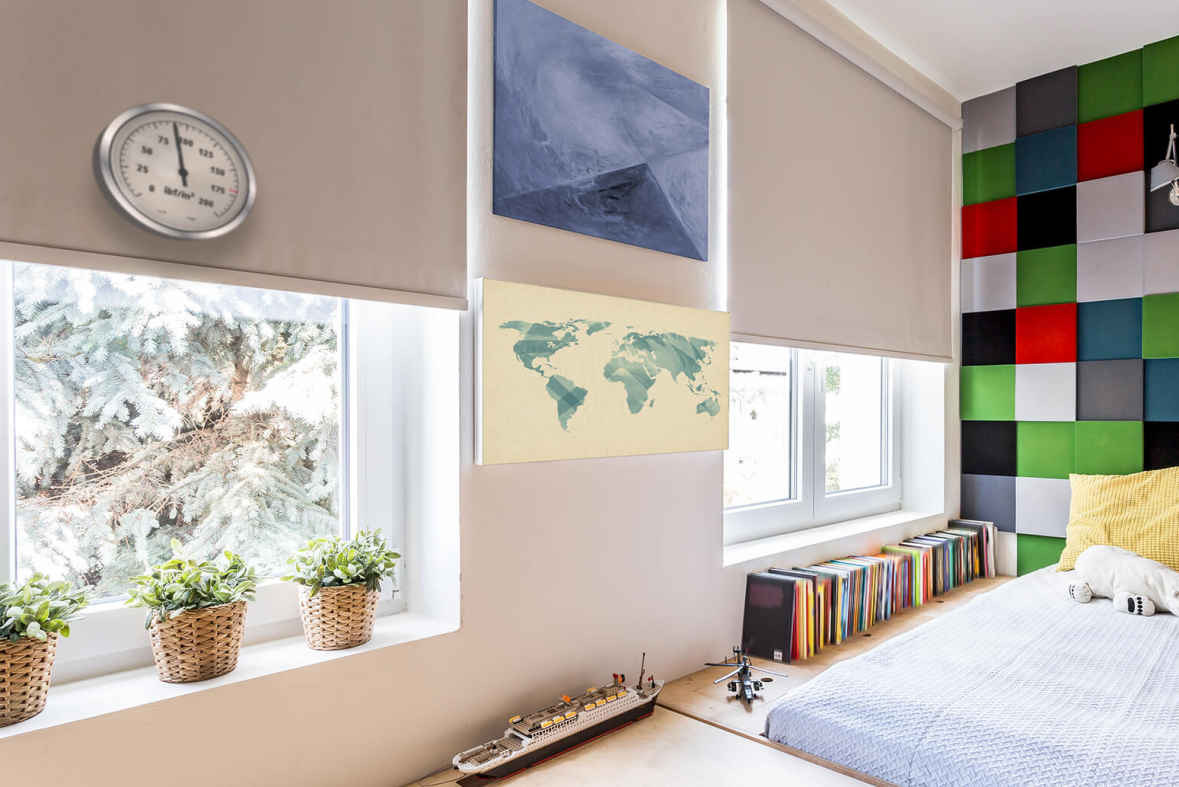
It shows value=90 unit=psi
